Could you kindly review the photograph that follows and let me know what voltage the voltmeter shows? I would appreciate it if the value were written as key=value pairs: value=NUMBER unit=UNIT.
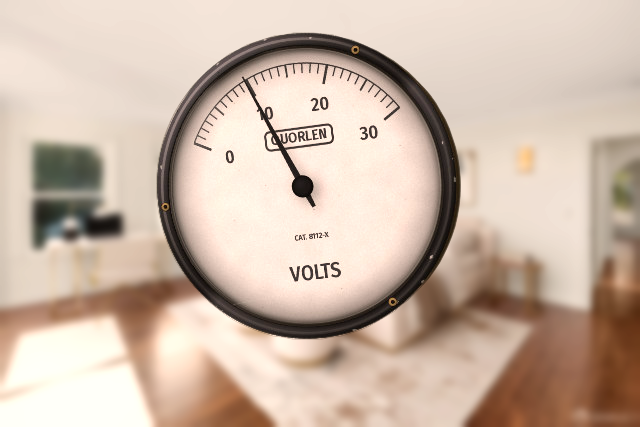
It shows value=10 unit=V
